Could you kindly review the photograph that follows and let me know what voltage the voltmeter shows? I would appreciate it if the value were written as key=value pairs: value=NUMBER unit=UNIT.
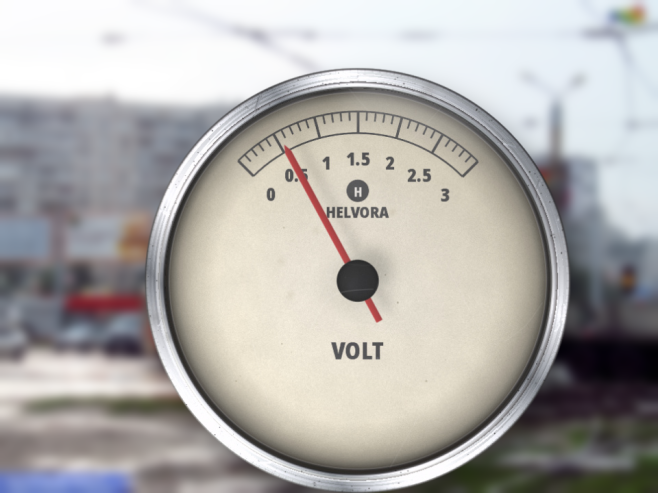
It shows value=0.55 unit=V
